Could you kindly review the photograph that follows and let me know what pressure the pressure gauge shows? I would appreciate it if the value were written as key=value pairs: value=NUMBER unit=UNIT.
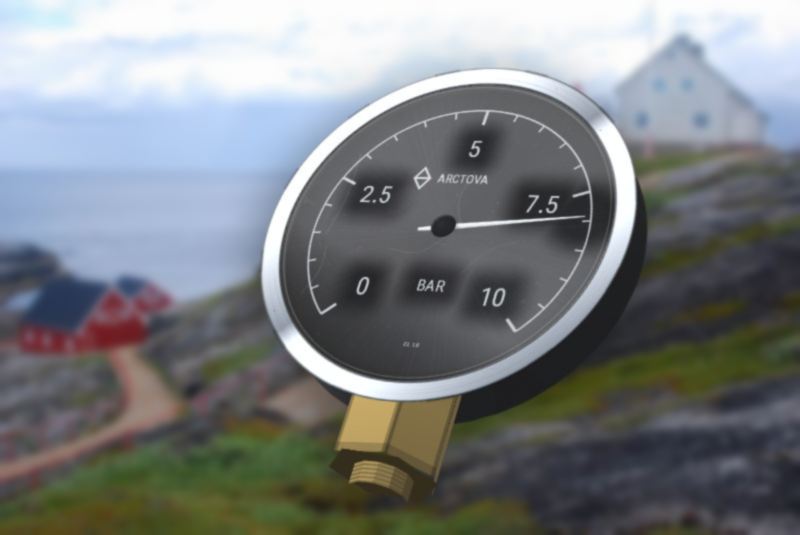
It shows value=8 unit=bar
